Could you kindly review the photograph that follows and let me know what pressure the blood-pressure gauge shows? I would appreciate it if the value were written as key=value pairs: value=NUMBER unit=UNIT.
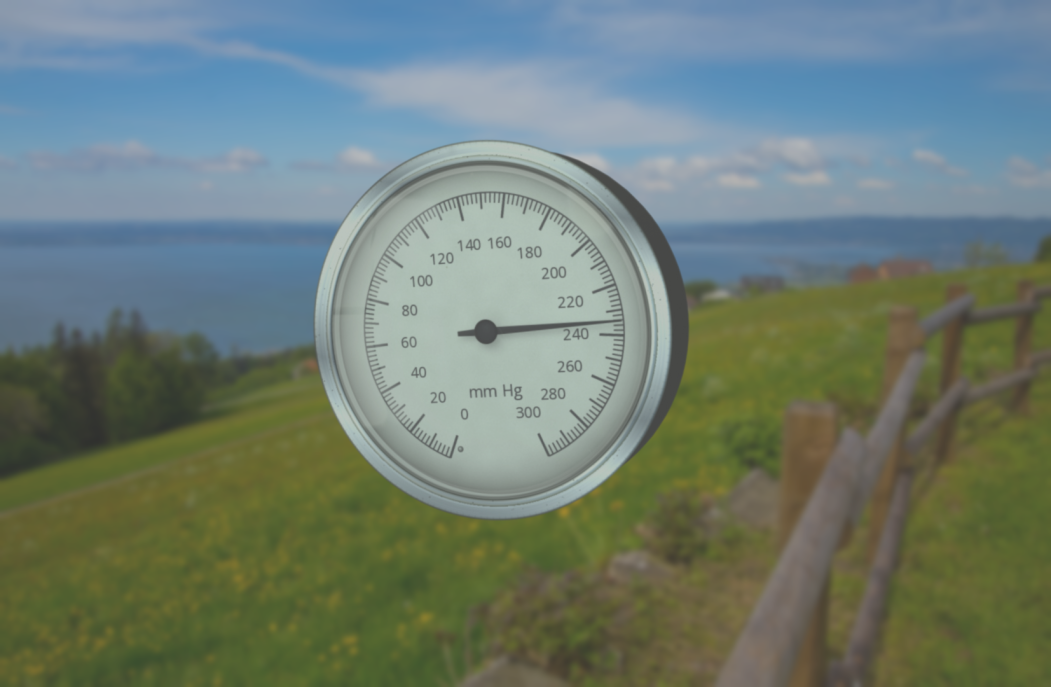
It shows value=234 unit=mmHg
